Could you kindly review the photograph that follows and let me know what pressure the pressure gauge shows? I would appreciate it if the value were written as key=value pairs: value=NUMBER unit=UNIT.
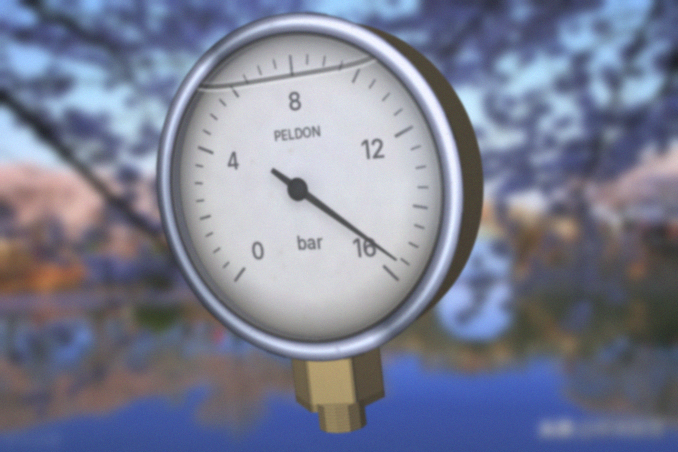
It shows value=15.5 unit=bar
